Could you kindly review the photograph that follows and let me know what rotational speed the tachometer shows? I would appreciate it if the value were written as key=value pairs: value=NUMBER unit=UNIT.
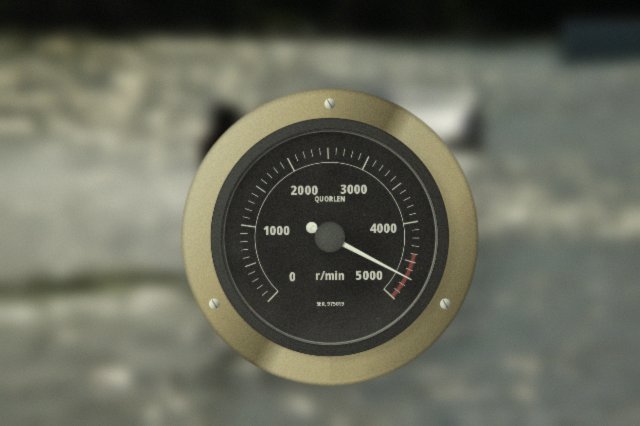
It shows value=4700 unit=rpm
